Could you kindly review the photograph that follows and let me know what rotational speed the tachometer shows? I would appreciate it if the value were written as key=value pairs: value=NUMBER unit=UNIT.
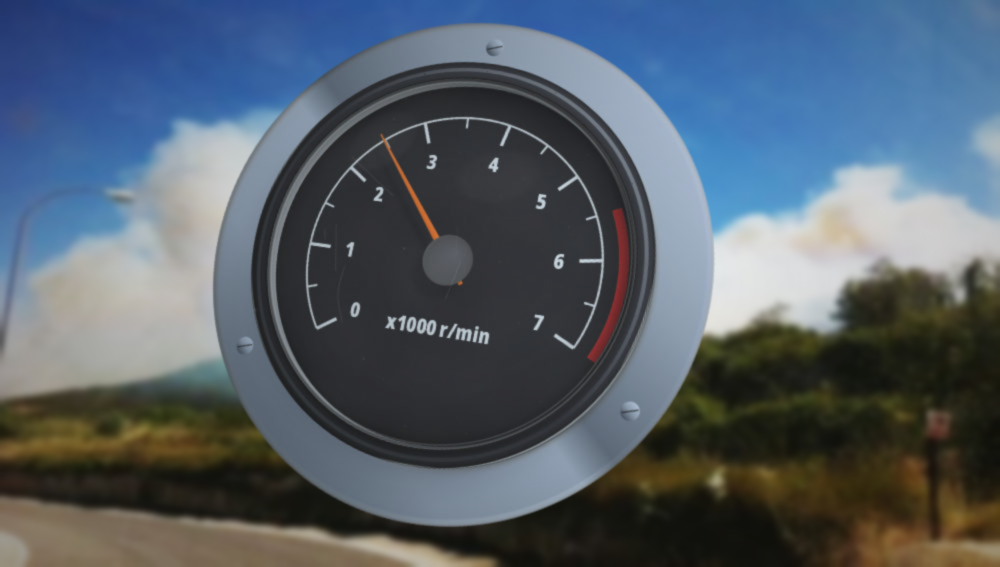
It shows value=2500 unit=rpm
